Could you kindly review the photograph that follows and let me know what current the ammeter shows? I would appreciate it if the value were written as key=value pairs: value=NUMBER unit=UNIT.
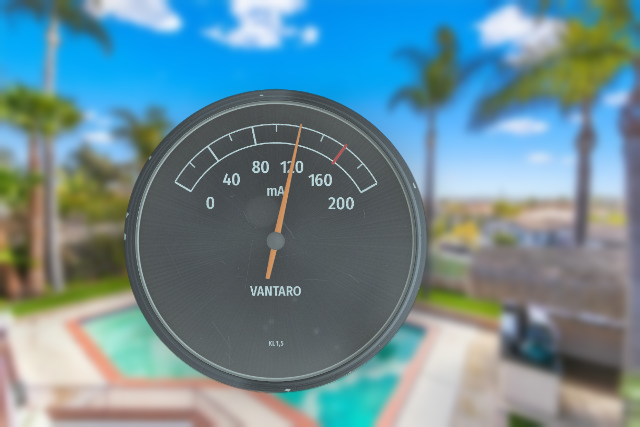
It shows value=120 unit=mA
